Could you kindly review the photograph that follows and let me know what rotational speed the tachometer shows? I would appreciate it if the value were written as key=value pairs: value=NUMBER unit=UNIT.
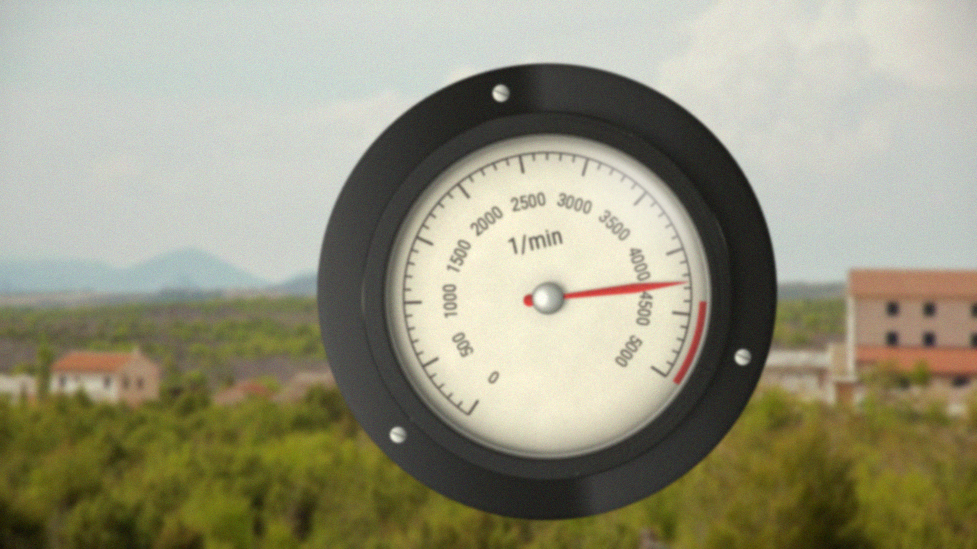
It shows value=4250 unit=rpm
